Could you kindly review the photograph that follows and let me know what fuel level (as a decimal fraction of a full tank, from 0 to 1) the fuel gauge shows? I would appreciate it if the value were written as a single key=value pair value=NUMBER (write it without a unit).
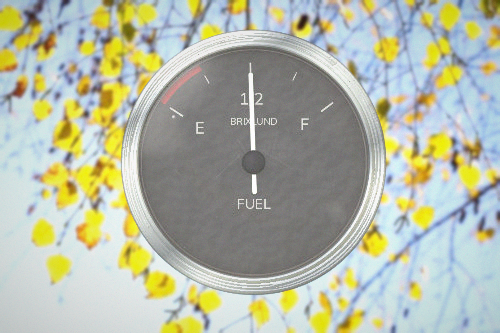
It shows value=0.5
